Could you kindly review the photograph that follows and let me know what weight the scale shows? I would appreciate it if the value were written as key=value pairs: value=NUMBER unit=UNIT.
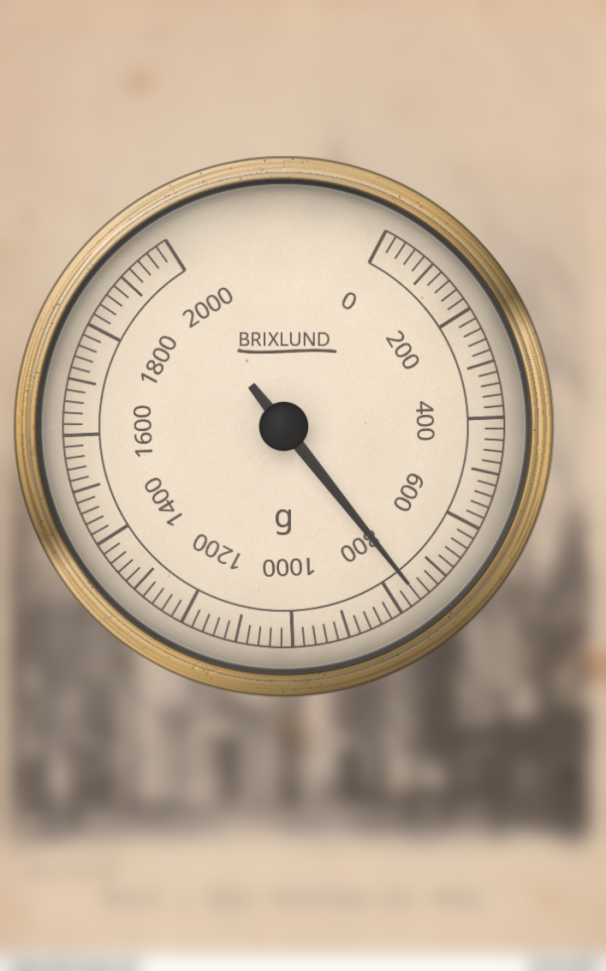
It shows value=760 unit=g
